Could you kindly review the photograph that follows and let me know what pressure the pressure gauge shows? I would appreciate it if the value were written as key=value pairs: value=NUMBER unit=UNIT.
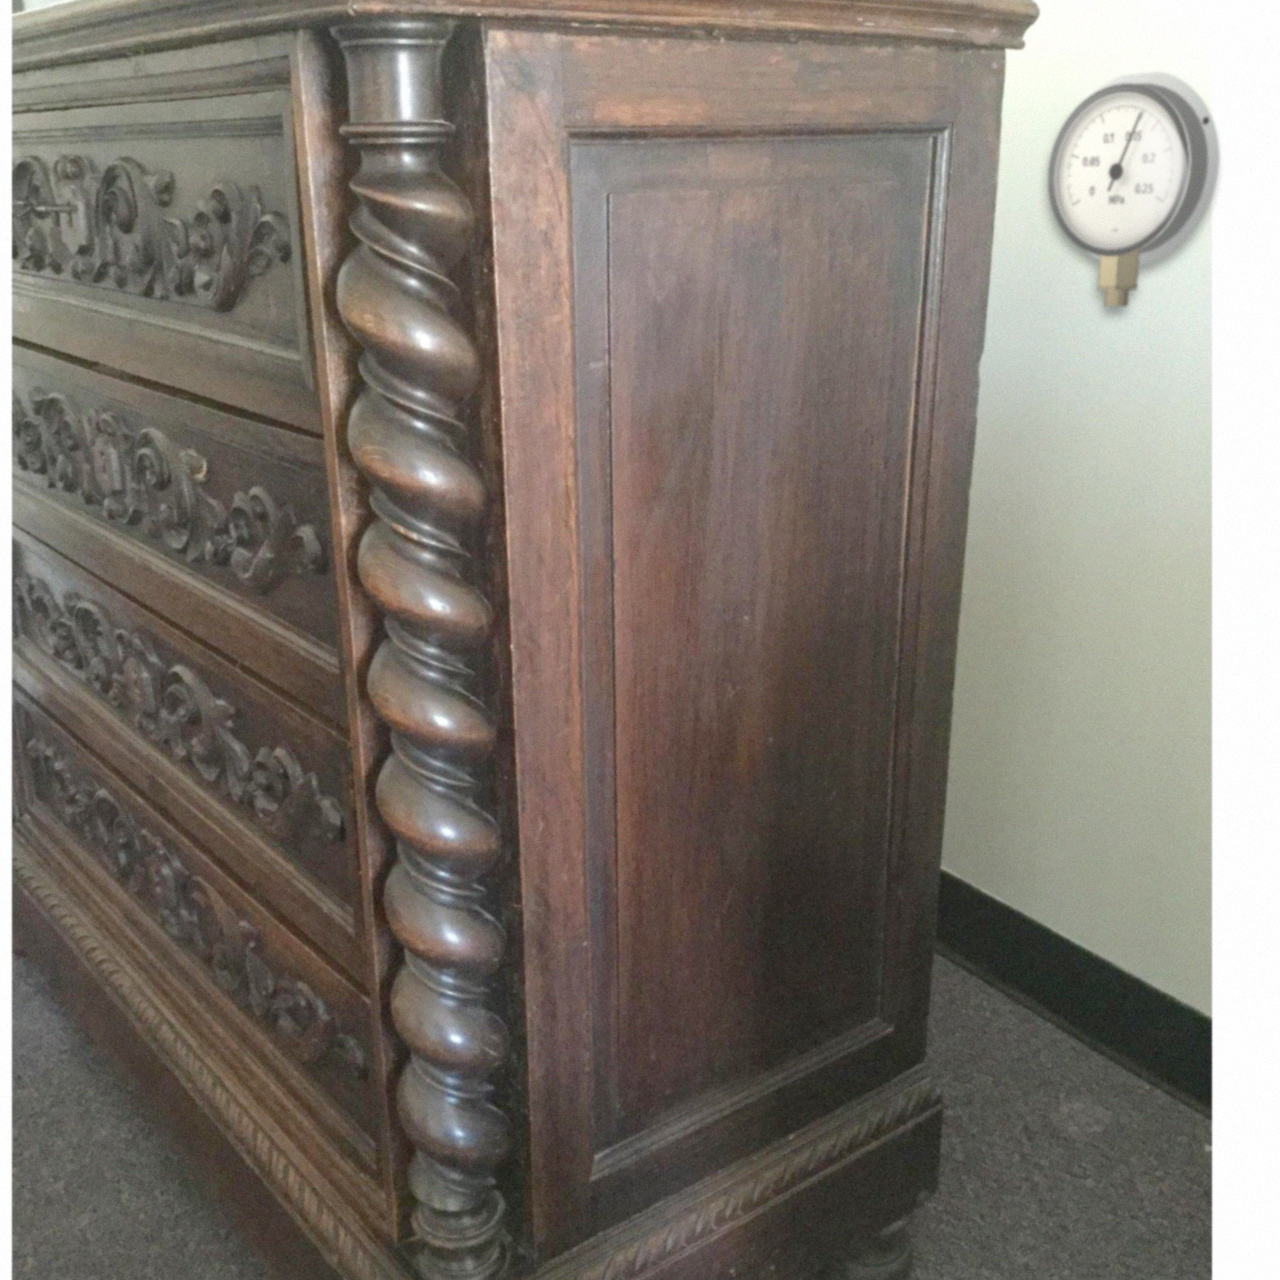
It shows value=0.15 unit=MPa
